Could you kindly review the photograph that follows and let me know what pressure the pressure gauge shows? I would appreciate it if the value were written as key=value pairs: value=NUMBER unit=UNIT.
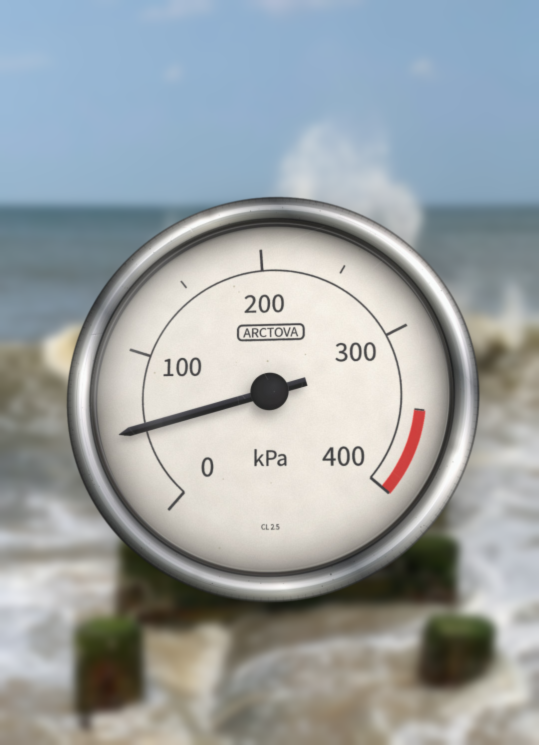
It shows value=50 unit=kPa
